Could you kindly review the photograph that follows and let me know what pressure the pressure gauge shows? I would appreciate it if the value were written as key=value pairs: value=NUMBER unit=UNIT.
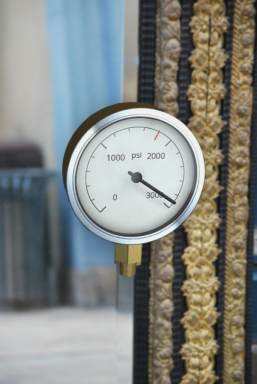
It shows value=2900 unit=psi
